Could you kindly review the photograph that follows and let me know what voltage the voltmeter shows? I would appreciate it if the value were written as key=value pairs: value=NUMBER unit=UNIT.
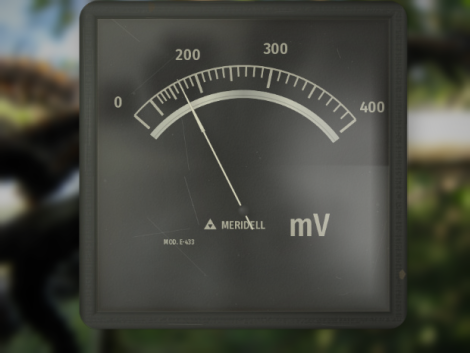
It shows value=170 unit=mV
